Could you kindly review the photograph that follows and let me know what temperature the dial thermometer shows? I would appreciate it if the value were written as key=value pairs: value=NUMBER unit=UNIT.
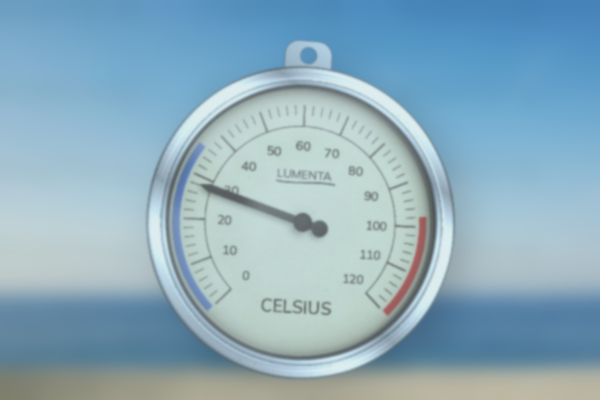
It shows value=28 unit=°C
